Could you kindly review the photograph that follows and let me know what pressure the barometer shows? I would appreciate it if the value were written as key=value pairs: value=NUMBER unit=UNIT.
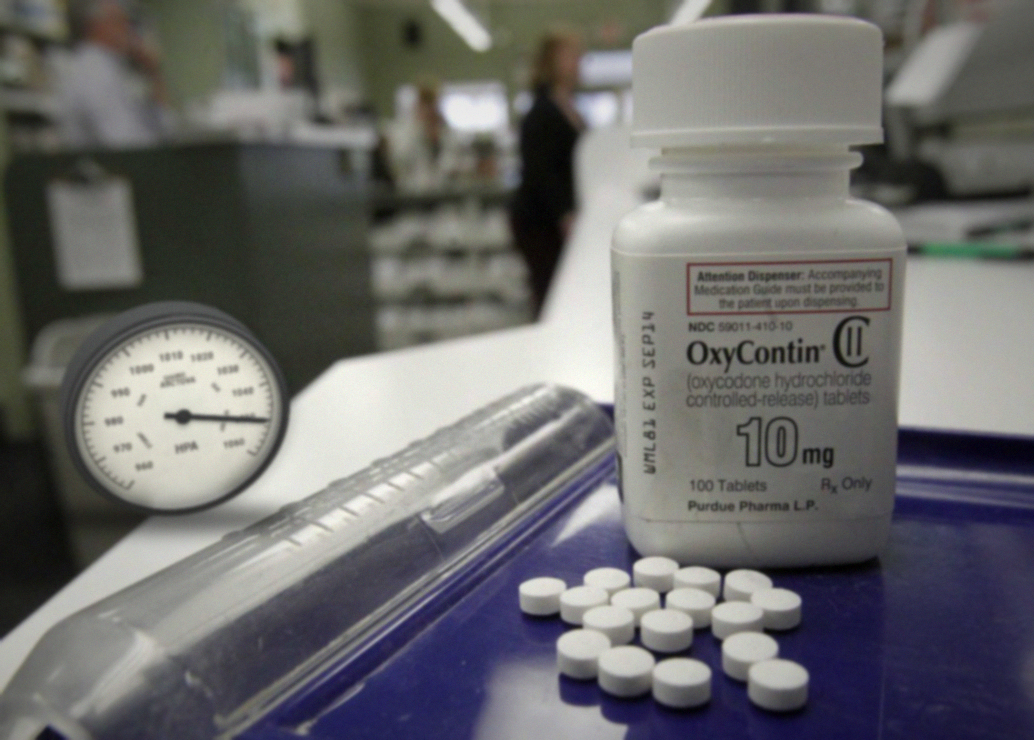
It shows value=1050 unit=hPa
